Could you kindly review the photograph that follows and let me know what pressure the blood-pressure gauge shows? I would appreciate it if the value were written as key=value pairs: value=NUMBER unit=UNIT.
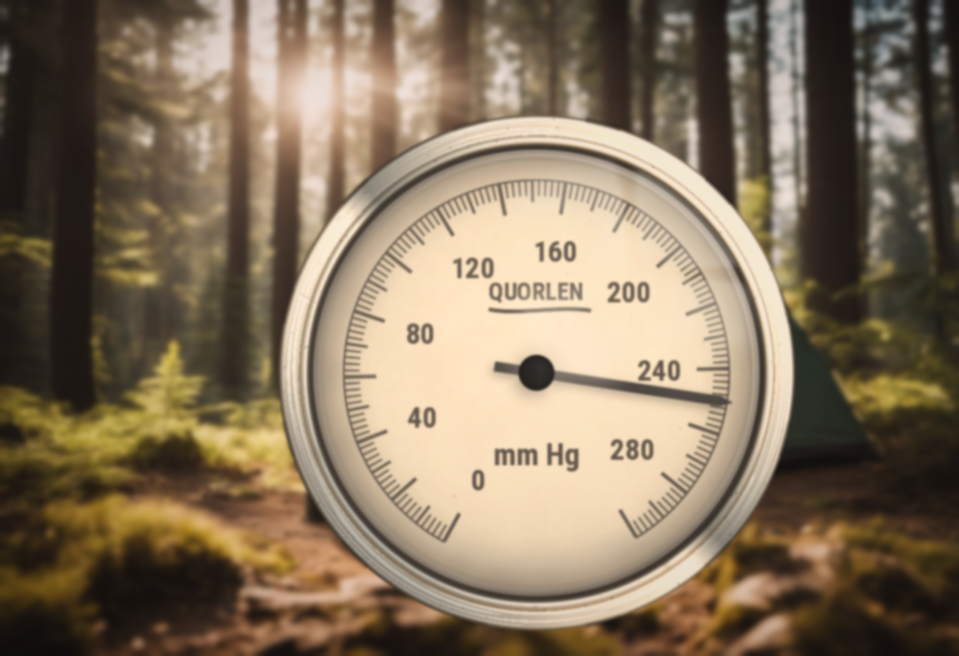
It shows value=250 unit=mmHg
